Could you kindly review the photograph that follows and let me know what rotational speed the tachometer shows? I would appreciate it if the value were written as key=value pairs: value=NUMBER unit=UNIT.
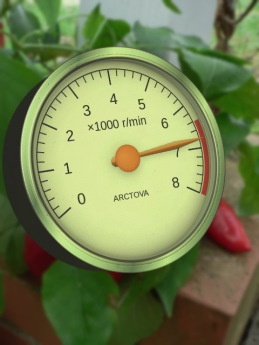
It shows value=6800 unit=rpm
